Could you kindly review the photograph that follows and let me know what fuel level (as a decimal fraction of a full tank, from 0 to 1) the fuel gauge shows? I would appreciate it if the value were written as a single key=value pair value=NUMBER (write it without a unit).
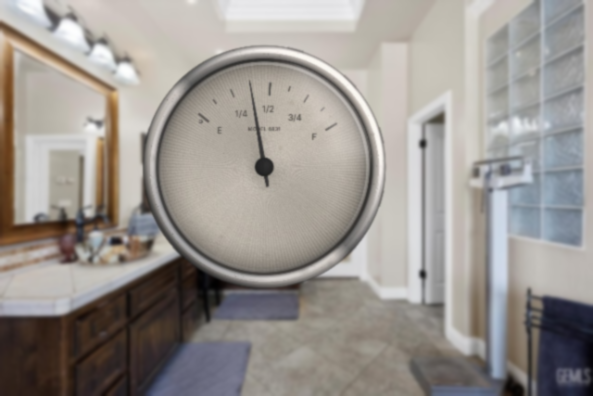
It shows value=0.375
